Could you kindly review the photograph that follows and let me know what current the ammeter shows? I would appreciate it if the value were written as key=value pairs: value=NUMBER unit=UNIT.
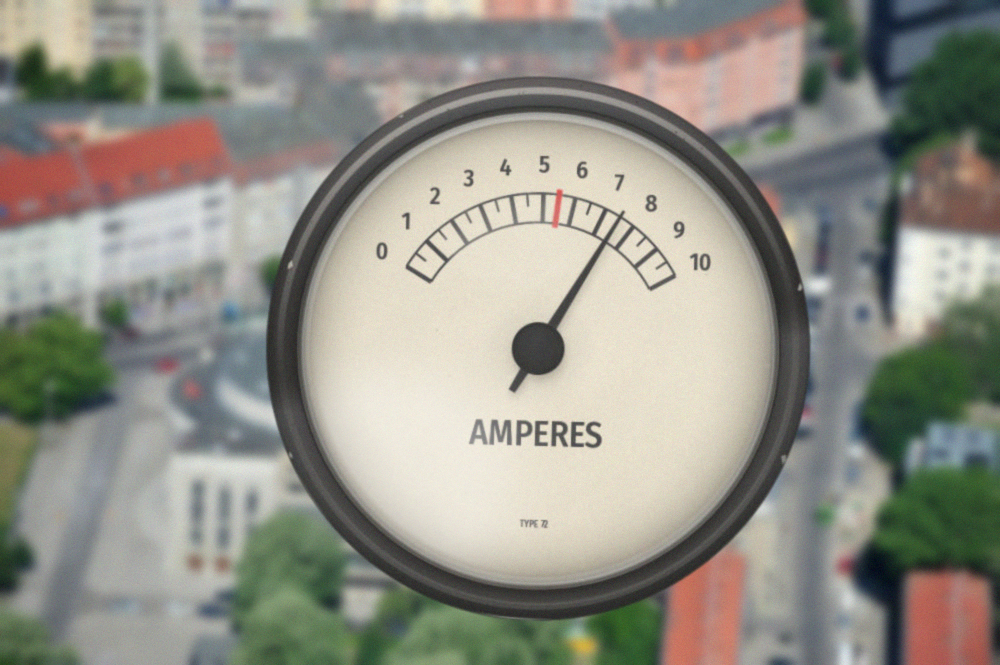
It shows value=7.5 unit=A
